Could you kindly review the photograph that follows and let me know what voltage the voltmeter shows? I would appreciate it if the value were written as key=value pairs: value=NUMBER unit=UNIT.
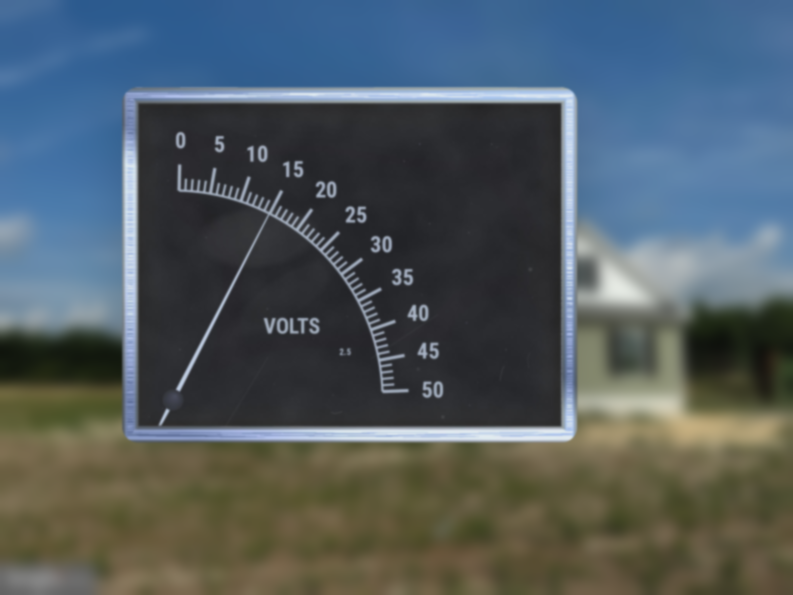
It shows value=15 unit=V
